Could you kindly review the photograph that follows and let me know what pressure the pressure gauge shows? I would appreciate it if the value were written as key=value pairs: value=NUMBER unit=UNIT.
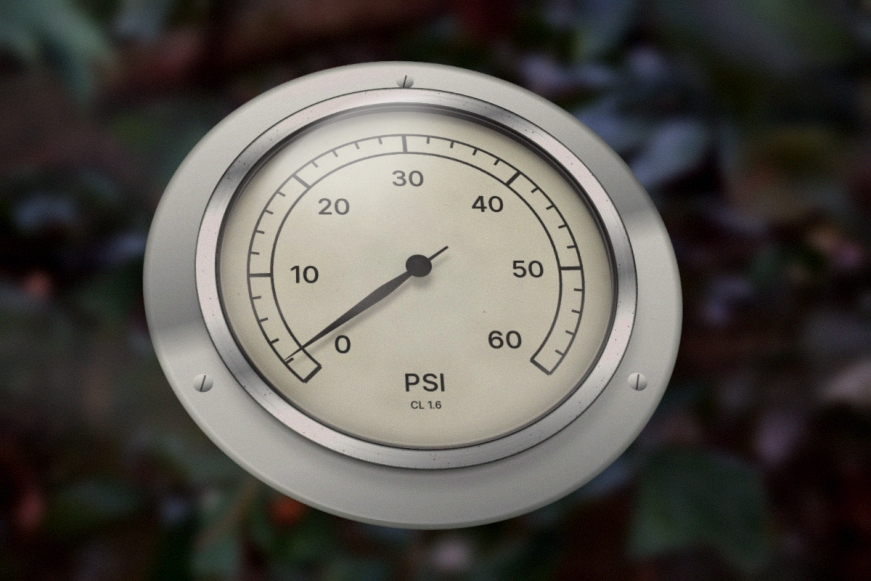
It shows value=2 unit=psi
